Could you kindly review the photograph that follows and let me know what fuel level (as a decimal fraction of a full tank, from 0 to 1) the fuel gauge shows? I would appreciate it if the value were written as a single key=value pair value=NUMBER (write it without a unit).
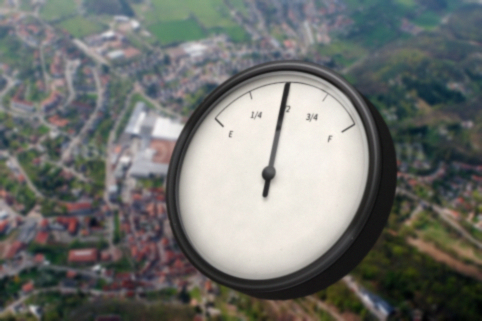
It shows value=0.5
